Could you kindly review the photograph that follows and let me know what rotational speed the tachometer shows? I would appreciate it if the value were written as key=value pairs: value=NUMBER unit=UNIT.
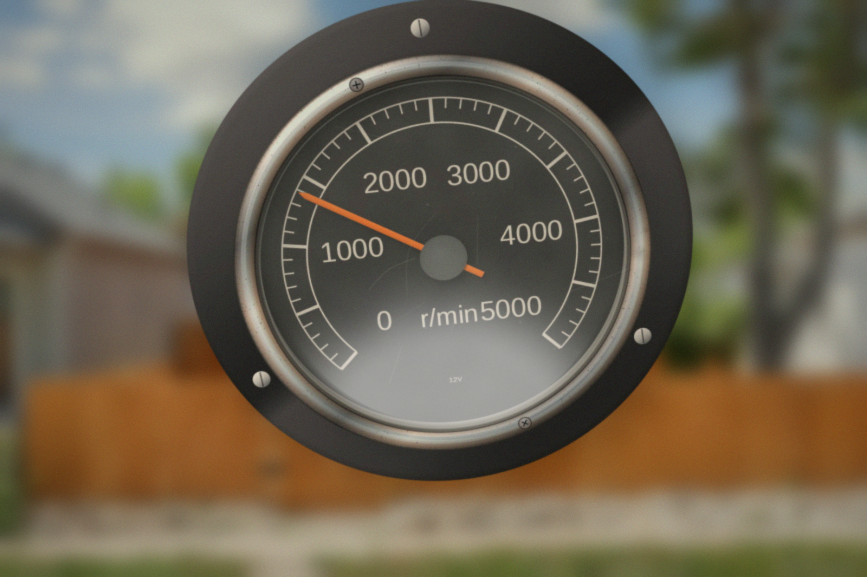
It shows value=1400 unit=rpm
